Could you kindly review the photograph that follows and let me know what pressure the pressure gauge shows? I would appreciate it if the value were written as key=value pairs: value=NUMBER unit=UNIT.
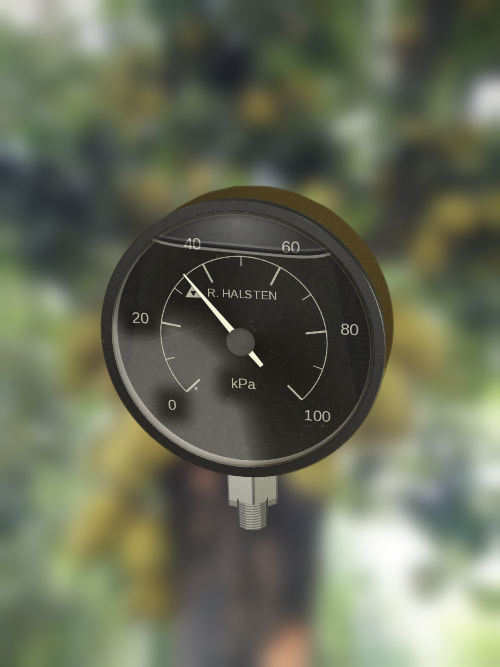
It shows value=35 unit=kPa
